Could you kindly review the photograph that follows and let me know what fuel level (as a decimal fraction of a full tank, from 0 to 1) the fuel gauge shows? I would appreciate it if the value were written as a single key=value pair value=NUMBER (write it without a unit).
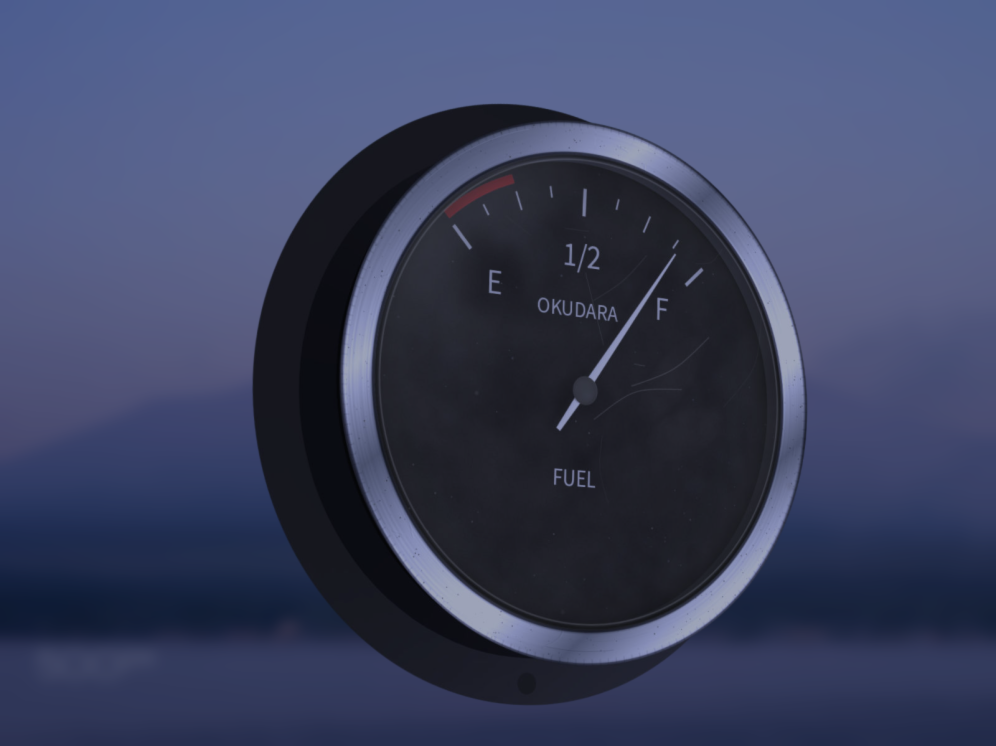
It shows value=0.875
